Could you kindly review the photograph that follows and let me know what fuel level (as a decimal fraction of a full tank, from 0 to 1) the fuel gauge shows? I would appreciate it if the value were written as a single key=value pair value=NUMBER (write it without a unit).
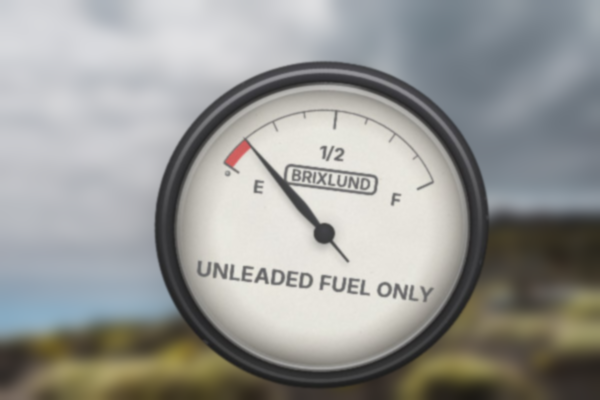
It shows value=0.125
